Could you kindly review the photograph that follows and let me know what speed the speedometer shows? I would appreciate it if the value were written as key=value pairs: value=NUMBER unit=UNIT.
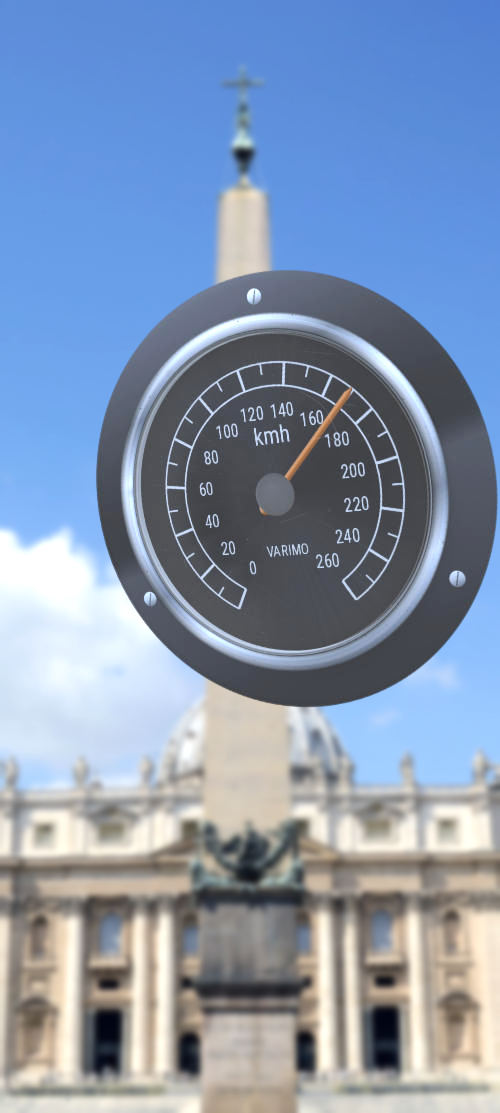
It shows value=170 unit=km/h
